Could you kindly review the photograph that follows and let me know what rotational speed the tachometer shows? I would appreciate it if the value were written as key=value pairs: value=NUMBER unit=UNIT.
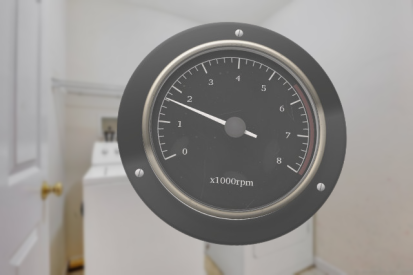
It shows value=1600 unit=rpm
